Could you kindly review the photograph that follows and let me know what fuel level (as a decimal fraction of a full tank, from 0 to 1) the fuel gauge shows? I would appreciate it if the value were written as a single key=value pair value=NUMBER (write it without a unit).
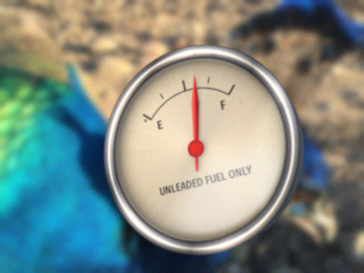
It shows value=0.625
